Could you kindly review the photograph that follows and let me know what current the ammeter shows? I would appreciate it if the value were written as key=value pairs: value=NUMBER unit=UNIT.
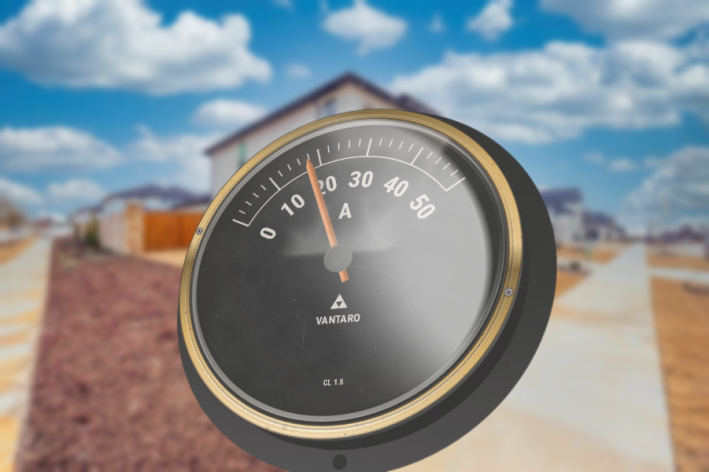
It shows value=18 unit=A
